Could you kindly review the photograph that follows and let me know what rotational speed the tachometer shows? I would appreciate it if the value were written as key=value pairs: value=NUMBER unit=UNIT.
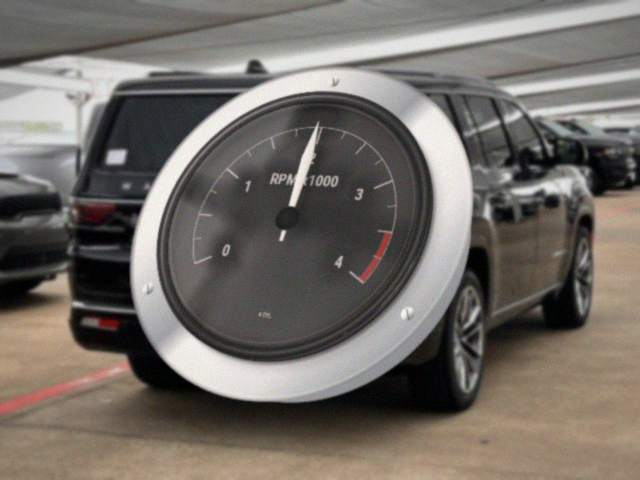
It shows value=2000 unit=rpm
